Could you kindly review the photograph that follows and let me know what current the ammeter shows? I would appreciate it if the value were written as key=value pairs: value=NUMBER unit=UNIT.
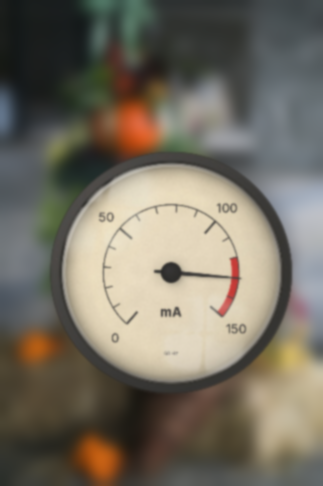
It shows value=130 unit=mA
